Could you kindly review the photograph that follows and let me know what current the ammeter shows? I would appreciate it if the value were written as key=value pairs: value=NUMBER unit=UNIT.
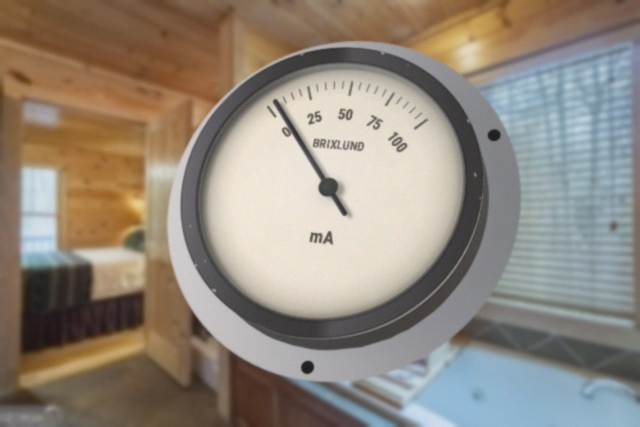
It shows value=5 unit=mA
